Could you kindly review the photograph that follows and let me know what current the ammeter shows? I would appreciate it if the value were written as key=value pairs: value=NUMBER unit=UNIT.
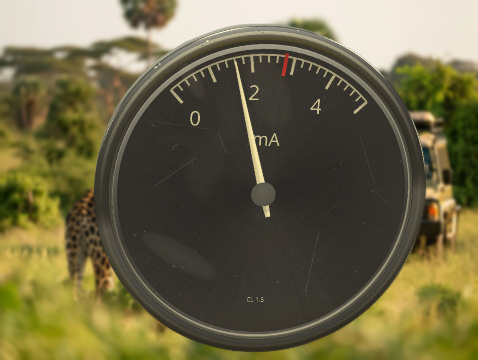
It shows value=1.6 unit=mA
